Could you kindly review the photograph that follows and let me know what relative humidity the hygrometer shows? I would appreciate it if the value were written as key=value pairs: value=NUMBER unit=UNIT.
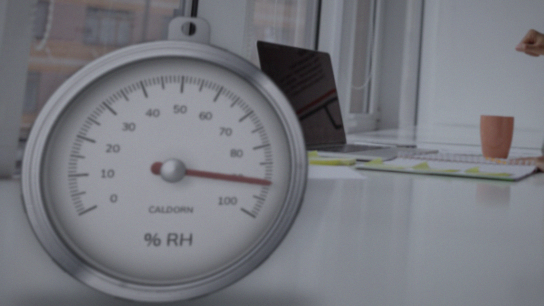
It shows value=90 unit=%
